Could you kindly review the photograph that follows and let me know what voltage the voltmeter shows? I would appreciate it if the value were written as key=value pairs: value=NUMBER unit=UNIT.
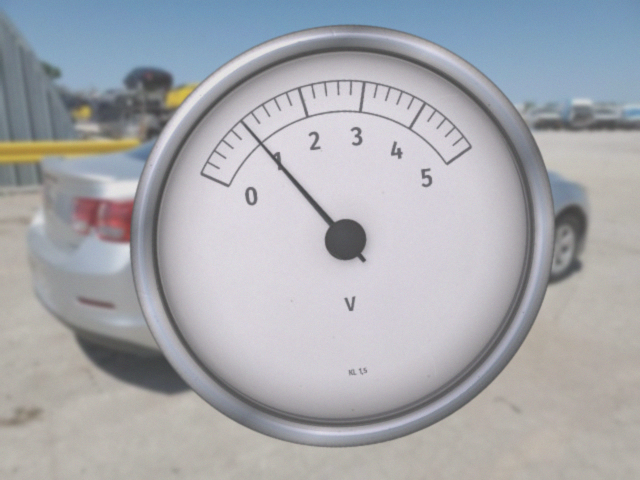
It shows value=1 unit=V
